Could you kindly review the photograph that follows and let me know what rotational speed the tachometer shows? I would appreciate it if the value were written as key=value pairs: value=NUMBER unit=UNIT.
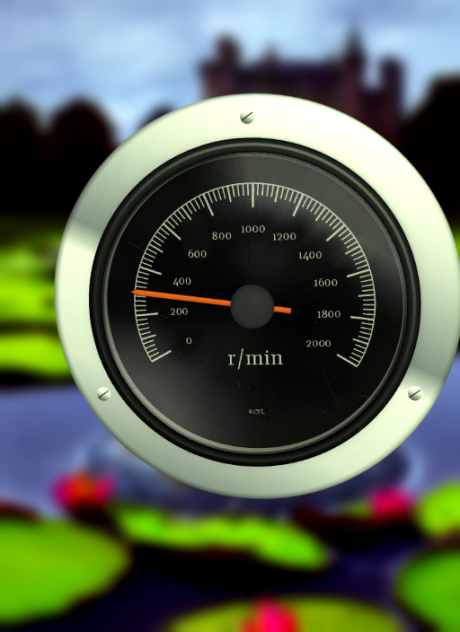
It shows value=300 unit=rpm
